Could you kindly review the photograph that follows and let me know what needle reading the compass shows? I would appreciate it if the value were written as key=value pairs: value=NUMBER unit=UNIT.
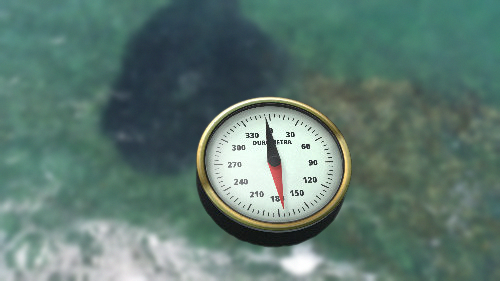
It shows value=175 unit=°
